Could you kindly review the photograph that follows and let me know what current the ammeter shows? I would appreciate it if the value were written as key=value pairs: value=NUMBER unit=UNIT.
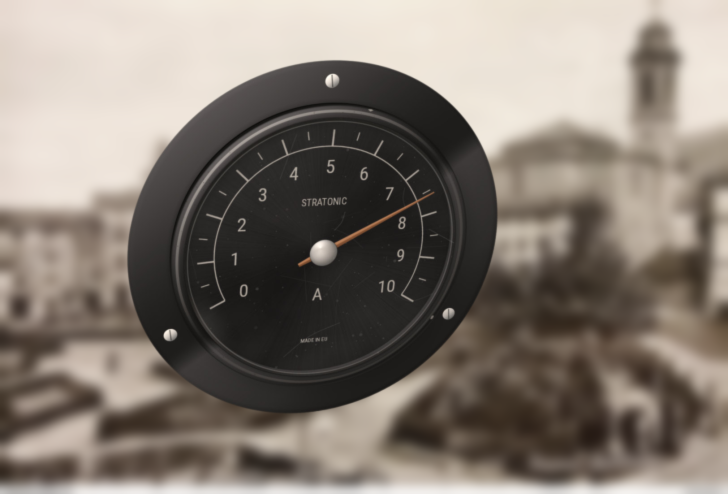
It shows value=7.5 unit=A
